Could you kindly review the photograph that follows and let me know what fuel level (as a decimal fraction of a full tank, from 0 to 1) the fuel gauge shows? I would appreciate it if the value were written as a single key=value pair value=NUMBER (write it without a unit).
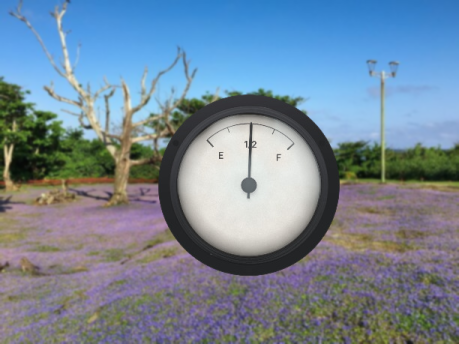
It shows value=0.5
